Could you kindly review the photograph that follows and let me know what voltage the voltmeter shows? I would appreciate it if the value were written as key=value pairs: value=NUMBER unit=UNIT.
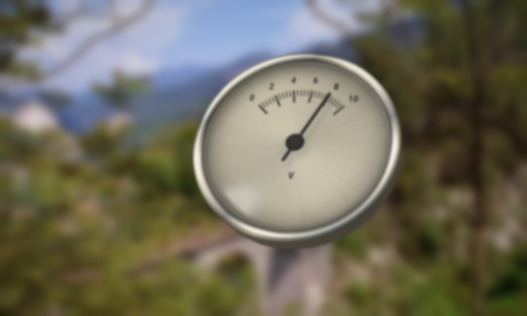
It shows value=8 unit=V
